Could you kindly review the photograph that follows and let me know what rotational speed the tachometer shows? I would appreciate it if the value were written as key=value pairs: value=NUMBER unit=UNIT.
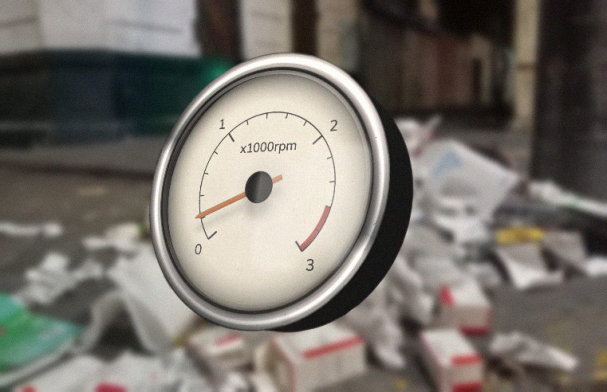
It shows value=200 unit=rpm
